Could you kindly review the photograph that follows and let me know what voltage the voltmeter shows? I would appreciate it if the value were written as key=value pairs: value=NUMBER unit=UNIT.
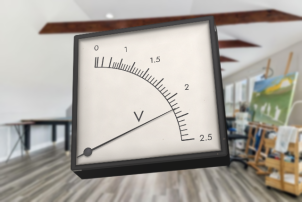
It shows value=2.15 unit=V
